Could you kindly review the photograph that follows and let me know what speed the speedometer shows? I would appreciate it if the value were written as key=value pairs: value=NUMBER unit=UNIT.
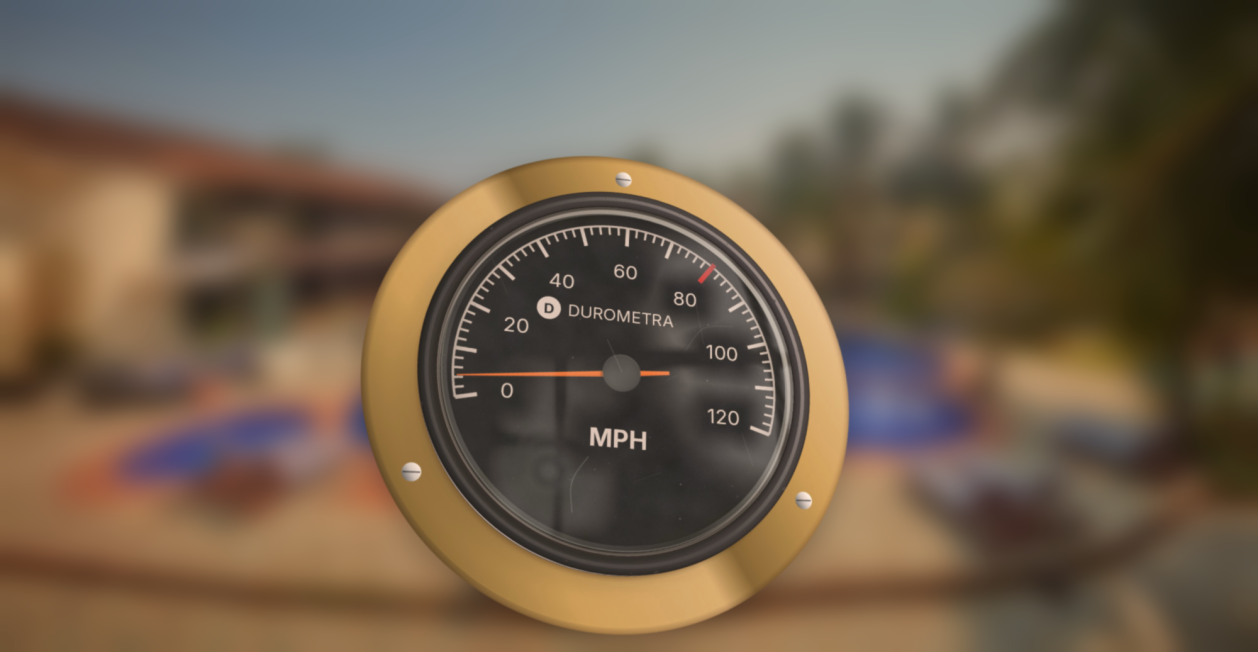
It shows value=4 unit=mph
